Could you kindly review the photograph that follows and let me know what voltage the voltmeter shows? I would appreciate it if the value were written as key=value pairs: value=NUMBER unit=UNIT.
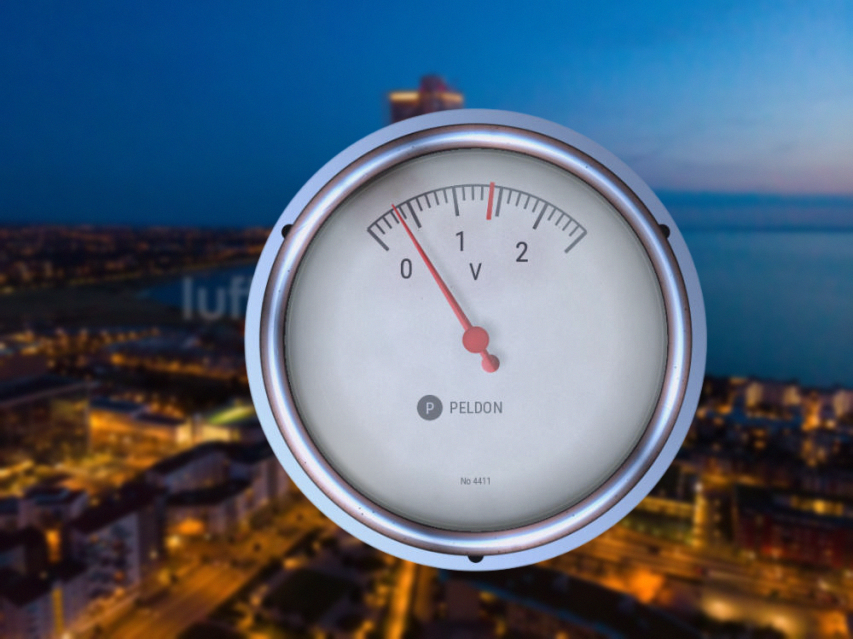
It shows value=0.35 unit=V
